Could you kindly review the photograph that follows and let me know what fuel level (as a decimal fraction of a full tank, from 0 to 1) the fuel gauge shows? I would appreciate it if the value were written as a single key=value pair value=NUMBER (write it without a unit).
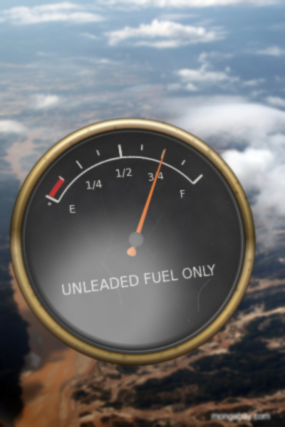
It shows value=0.75
